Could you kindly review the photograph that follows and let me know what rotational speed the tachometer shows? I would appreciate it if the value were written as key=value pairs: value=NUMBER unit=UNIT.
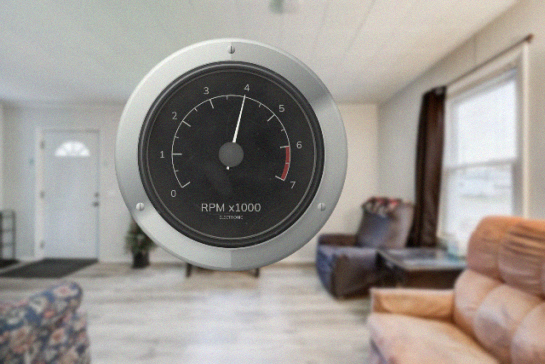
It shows value=4000 unit=rpm
